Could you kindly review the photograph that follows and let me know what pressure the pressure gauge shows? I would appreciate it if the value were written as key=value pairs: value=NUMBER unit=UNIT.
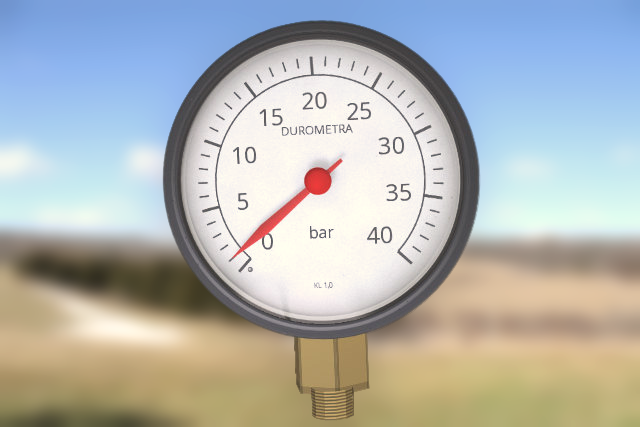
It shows value=1 unit=bar
